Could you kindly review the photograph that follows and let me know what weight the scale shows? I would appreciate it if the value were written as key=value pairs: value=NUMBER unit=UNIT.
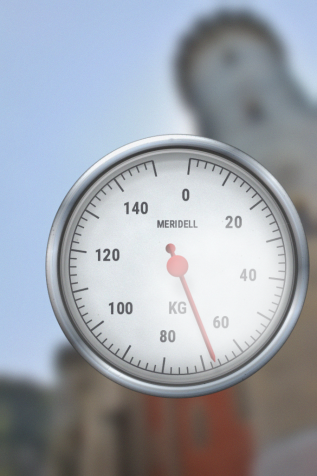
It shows value=67 unit=kg
